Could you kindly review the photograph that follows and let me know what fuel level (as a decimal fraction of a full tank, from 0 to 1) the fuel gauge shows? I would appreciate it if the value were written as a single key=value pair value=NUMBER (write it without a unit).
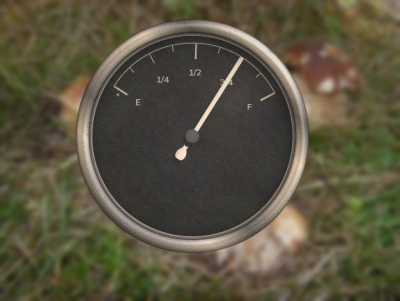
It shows value=0.75
